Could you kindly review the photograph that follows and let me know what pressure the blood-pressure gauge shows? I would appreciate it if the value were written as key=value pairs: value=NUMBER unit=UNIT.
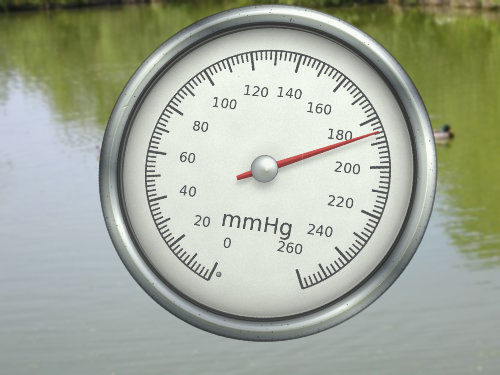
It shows value=186 unit=mmHg
